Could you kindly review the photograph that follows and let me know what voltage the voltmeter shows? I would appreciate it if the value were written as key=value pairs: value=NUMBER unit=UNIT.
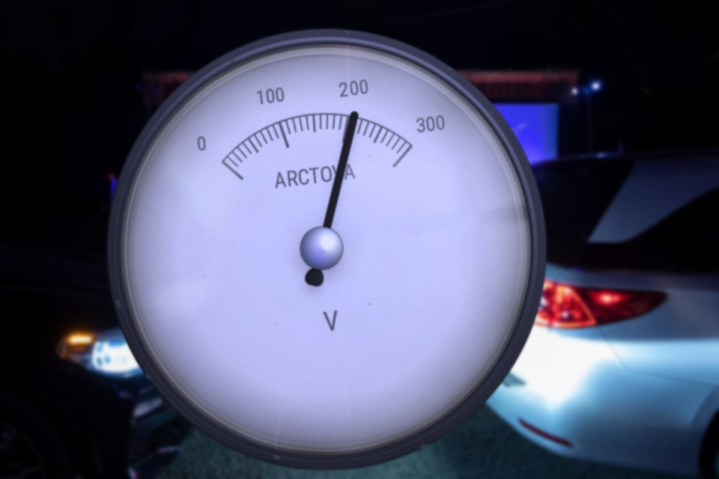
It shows value=210 unit=V
